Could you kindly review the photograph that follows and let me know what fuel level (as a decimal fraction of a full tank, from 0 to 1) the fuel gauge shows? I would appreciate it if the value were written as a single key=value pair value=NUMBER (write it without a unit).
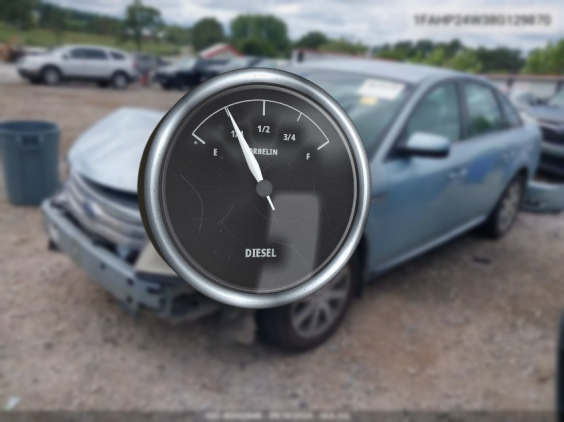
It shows value=0.25
